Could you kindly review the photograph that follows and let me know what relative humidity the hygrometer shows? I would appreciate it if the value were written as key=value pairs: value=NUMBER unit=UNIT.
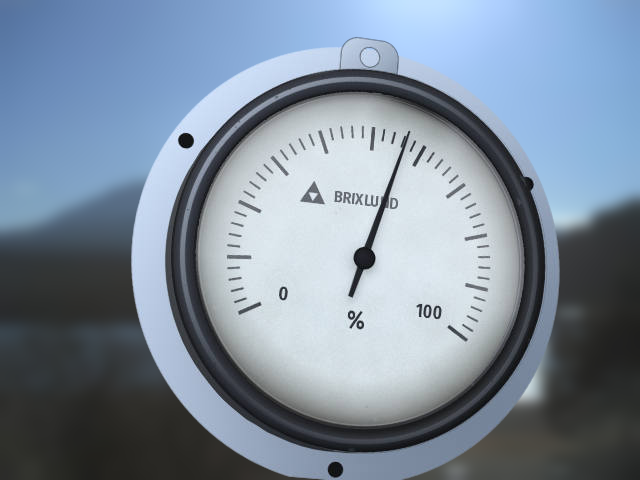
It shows value=56 unit=%
